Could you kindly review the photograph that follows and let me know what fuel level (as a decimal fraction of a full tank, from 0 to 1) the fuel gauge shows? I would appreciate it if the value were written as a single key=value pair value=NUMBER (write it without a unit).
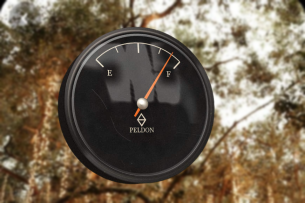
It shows value=0.875
